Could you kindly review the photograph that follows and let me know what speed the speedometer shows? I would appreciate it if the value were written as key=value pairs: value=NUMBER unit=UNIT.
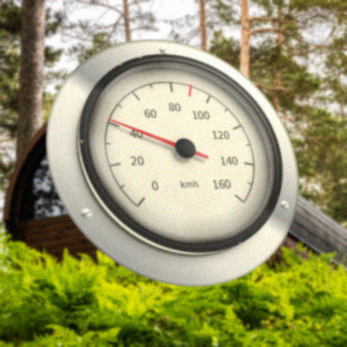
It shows value=40 unit=km/h
